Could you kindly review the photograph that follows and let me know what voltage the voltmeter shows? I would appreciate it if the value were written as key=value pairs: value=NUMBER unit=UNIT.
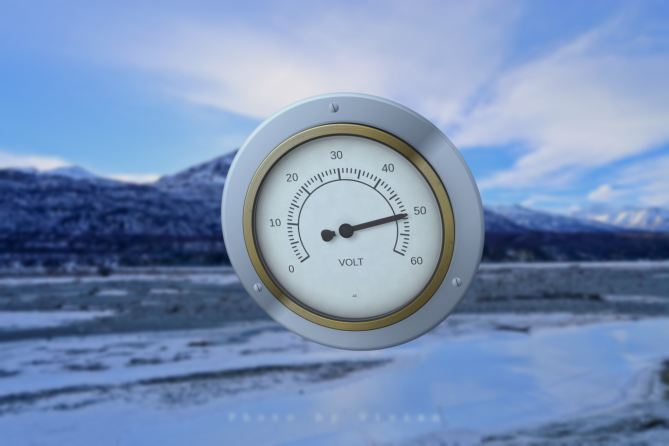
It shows value=50 unit=V
